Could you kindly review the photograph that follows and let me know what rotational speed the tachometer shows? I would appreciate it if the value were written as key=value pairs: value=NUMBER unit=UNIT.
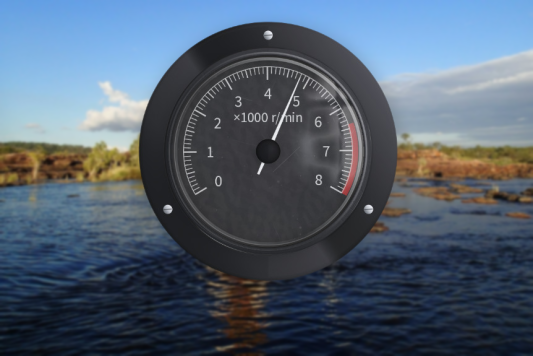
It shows value=4800 unit=rpm
